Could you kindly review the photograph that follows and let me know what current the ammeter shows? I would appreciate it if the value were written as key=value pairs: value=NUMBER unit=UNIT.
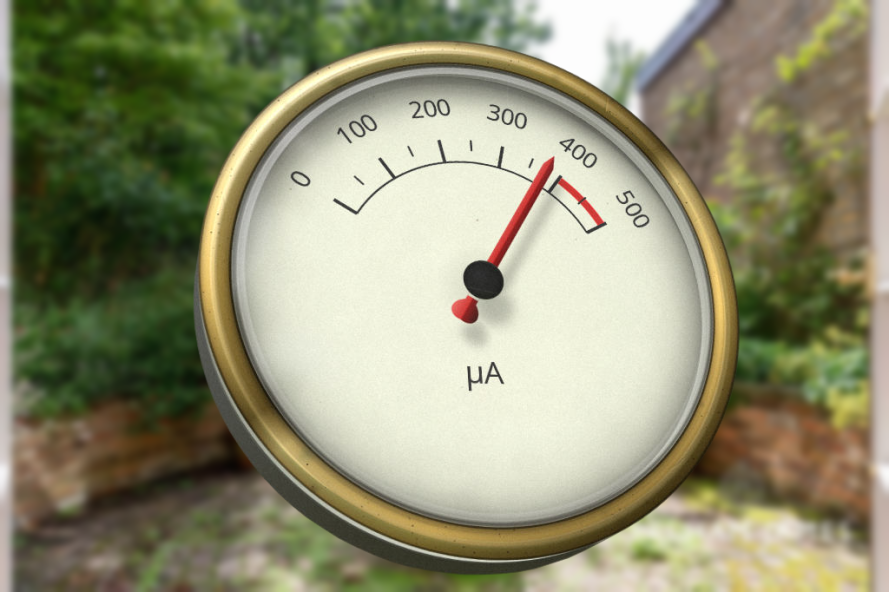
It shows value=375 unit=µA
